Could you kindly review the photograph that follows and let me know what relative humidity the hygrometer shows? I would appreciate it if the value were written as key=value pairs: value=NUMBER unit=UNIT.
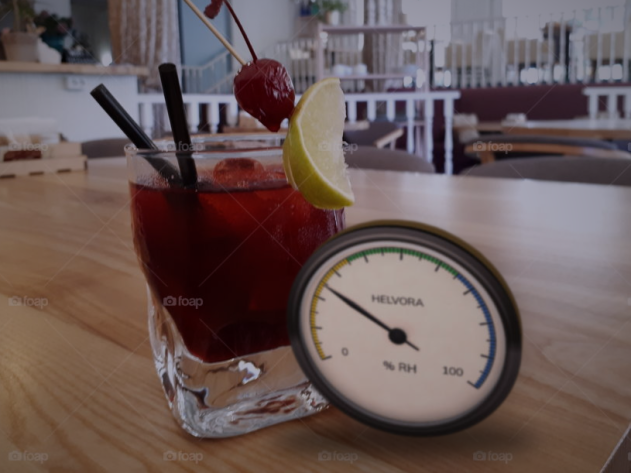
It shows value=25 unit=%
